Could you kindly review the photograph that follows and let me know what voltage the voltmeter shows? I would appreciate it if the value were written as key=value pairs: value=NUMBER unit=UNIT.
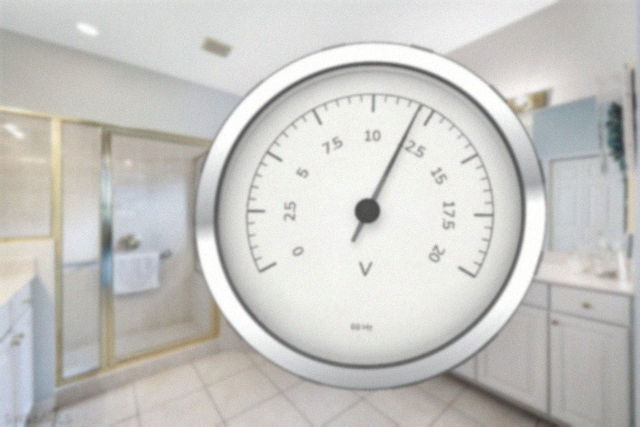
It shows value=12 unit=V
